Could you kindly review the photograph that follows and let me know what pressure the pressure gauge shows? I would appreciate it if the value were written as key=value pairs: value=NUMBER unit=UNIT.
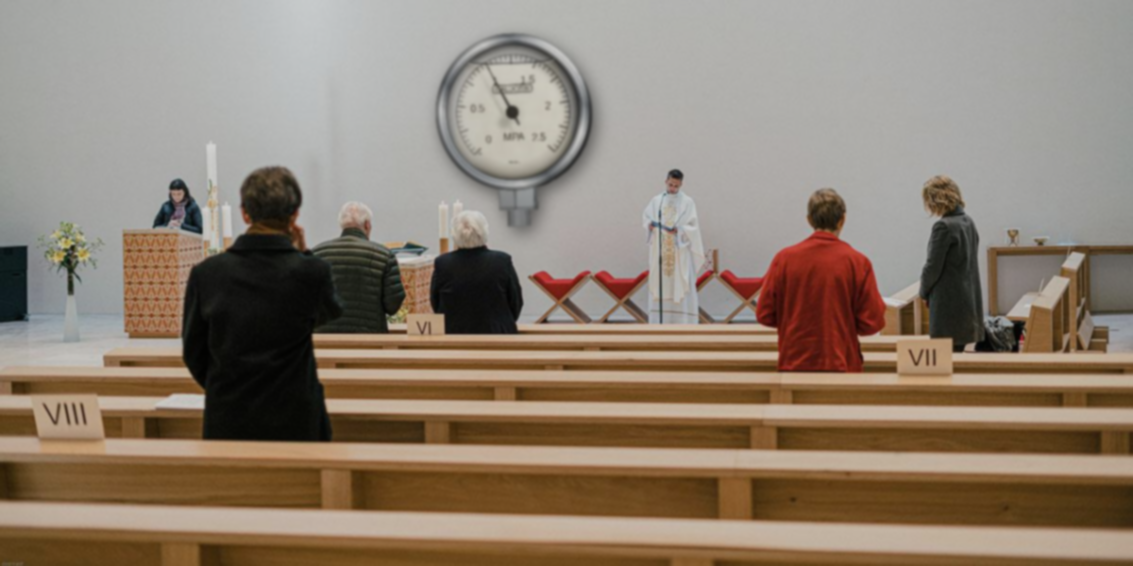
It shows value=1 unit=MPa
